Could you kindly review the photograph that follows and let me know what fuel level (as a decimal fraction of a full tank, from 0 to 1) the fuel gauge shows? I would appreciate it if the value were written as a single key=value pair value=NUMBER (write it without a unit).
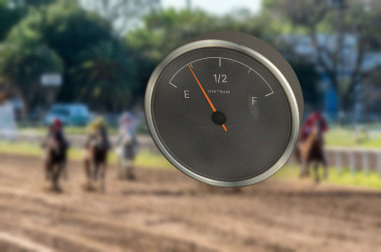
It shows value=0.25
